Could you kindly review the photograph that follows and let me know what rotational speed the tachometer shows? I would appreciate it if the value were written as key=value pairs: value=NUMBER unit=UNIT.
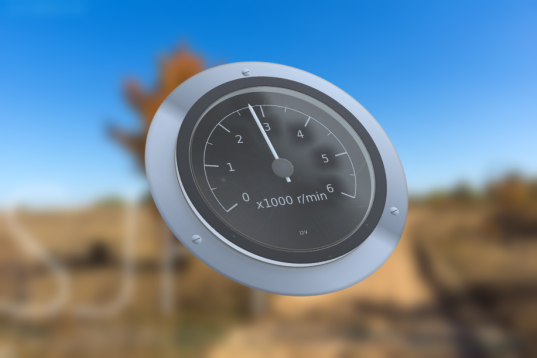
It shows value=2750 unit=rpm
